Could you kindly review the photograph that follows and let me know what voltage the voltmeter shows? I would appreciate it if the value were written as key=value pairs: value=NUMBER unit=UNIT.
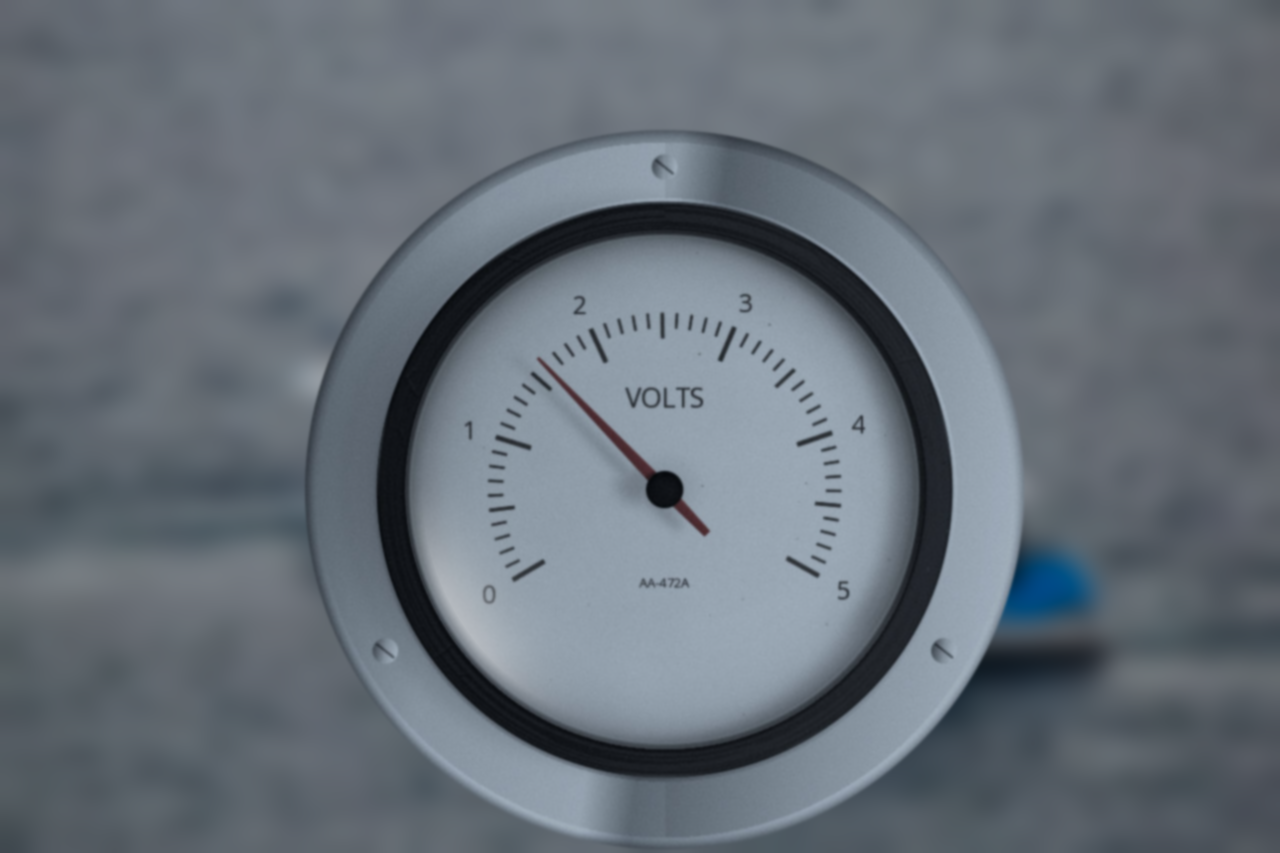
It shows value=1.6 unit=V
